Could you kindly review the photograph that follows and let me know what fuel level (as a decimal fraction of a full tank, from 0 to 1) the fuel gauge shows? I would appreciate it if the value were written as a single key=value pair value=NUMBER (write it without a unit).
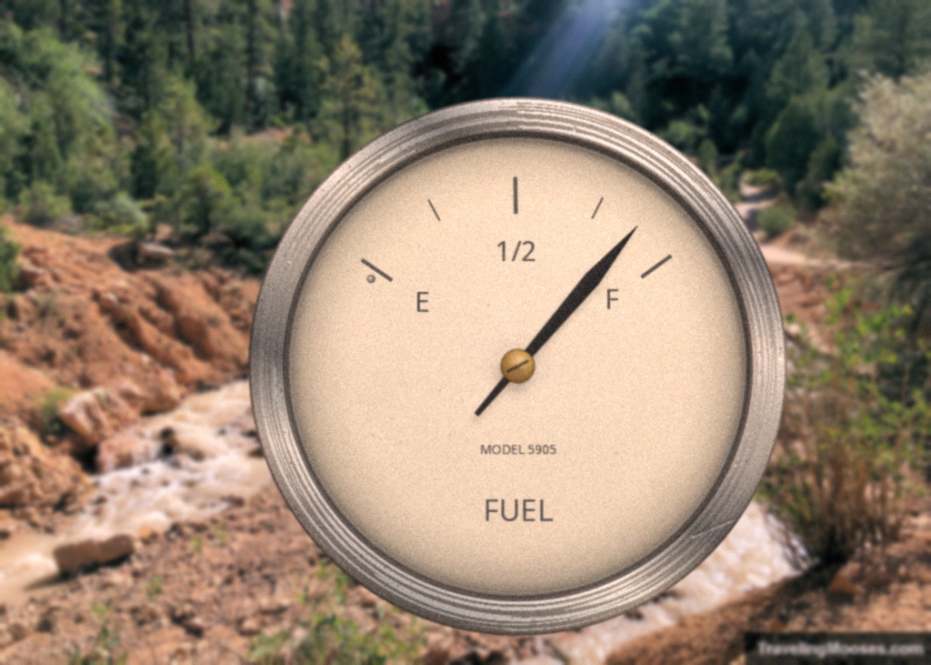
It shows value=0.875
